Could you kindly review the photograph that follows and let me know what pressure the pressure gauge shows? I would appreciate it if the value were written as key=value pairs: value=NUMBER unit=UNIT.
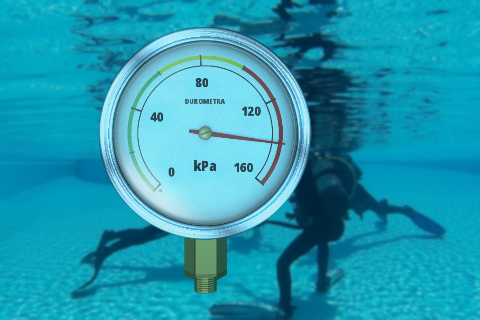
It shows value=140 unit=kPa
